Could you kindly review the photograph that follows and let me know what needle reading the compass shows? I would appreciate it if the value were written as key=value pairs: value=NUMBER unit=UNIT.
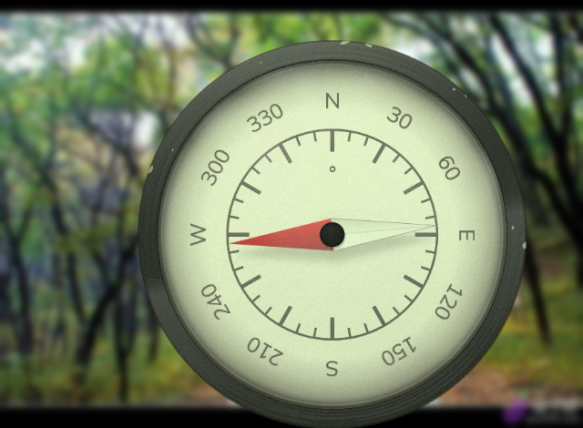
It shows value=265 unit=°
